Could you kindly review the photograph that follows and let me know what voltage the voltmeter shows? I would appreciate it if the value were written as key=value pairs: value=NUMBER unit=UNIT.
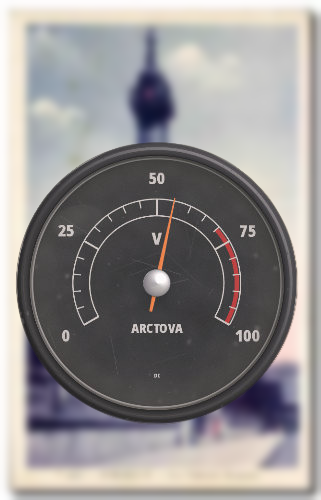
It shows value=55 unit=V
